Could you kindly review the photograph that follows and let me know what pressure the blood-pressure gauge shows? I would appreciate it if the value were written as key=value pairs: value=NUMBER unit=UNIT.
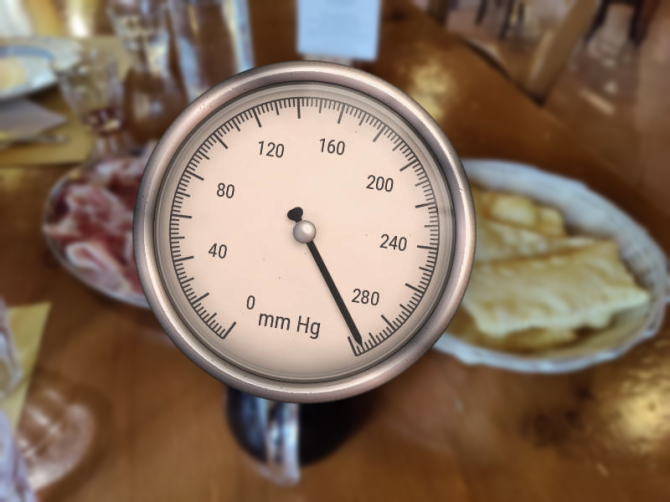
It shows value=296 unit=mmHg
